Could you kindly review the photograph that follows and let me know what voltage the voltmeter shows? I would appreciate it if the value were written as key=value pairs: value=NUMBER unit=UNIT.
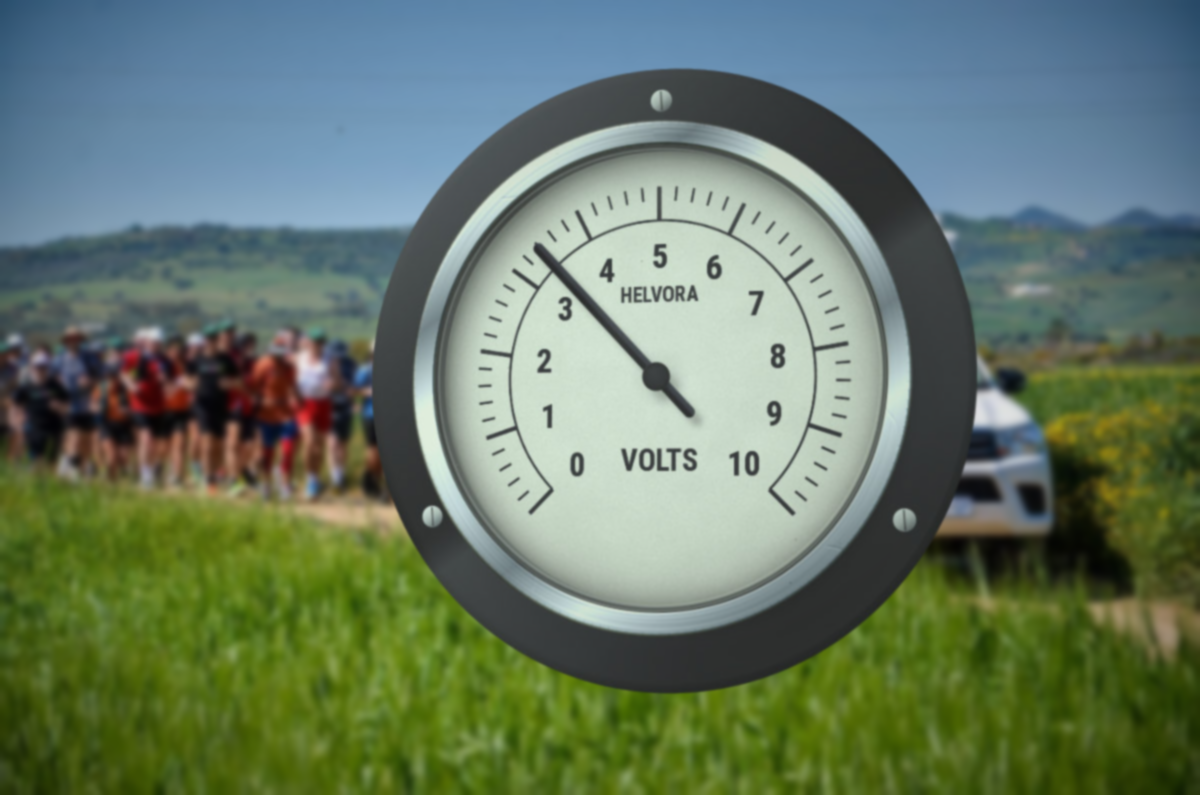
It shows value=3.4 unit=V
